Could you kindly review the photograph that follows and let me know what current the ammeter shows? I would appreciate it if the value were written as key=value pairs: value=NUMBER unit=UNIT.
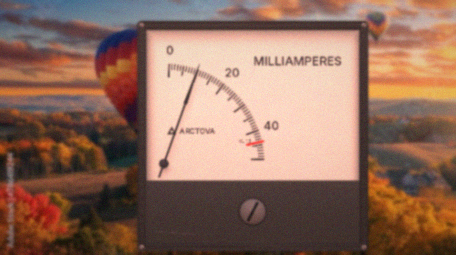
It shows value=10 unit=mA
